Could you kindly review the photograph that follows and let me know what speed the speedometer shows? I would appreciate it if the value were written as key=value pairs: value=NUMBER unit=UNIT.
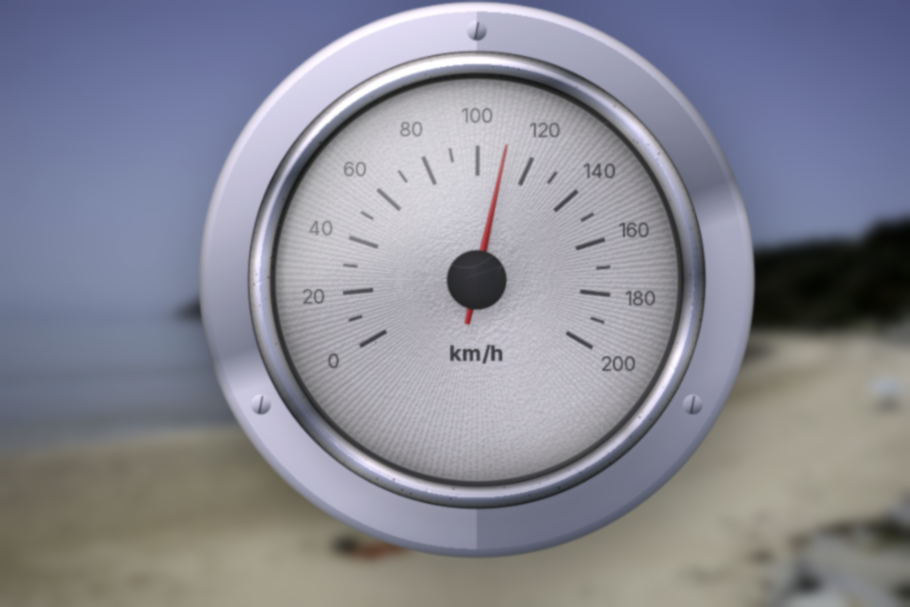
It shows value=110 unit=km/h
